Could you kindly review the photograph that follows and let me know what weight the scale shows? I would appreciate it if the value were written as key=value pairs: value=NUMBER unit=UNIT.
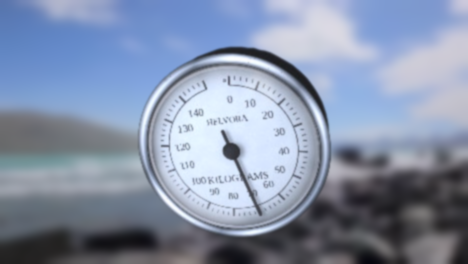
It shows value=70 unit=kg
